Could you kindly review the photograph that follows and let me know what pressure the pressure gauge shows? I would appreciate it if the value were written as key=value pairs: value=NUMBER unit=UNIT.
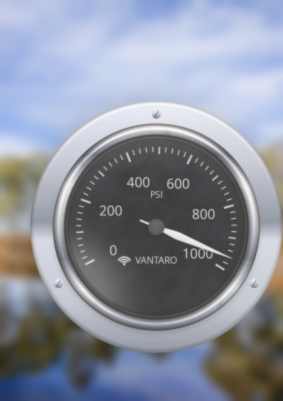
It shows value=960 unit=psi
